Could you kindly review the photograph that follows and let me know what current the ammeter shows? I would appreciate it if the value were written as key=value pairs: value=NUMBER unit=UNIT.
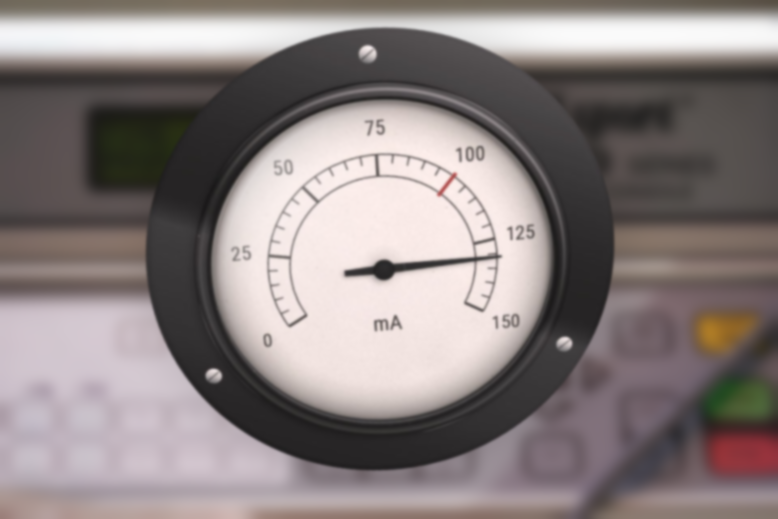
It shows value=130 unit=mA
